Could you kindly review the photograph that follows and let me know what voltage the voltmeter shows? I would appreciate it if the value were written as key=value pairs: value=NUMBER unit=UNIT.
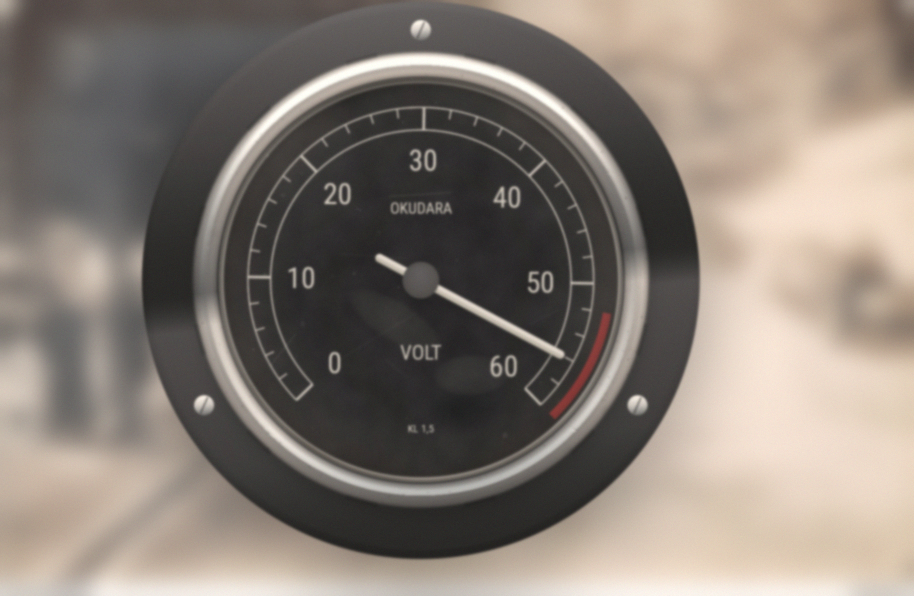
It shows value=56 unit=V
